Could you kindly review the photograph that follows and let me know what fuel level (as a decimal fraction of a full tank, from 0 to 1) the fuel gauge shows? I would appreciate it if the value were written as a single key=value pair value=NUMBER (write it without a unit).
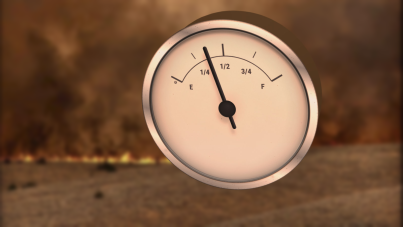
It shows value=0.375
